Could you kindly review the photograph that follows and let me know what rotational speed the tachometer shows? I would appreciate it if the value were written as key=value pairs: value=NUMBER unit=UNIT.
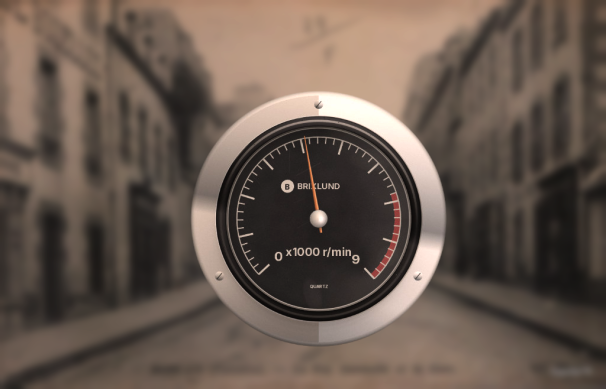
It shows value=4100 unit=rpm
